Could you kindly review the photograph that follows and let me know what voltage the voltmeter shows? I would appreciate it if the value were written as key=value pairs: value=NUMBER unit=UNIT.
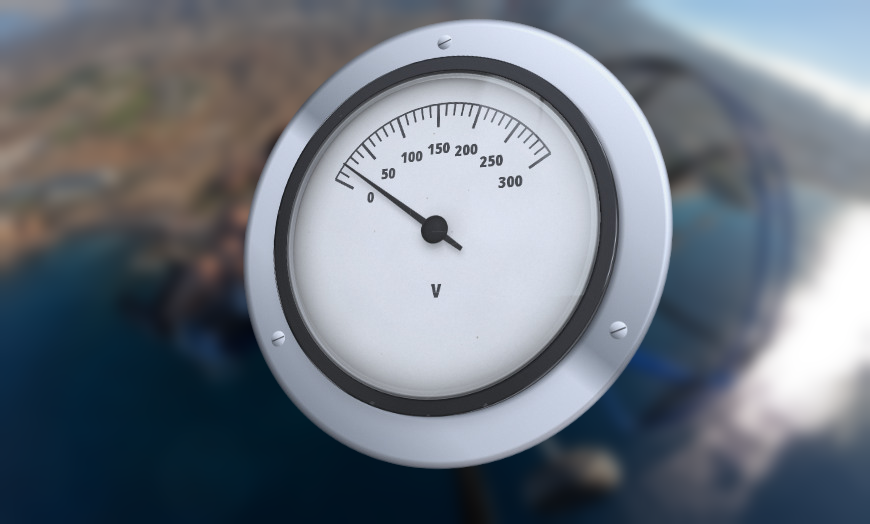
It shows value=20 unit=V
